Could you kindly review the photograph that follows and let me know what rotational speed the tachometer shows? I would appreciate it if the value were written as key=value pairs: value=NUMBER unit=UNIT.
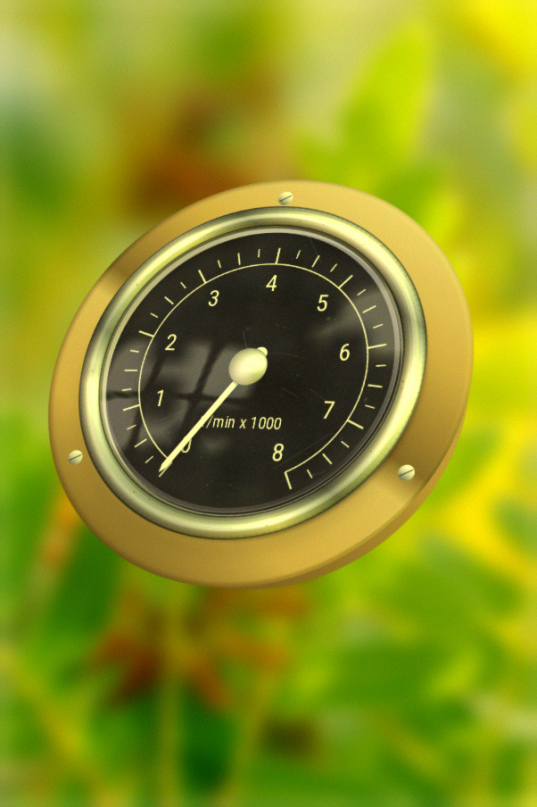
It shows value=0 unit=rpm
